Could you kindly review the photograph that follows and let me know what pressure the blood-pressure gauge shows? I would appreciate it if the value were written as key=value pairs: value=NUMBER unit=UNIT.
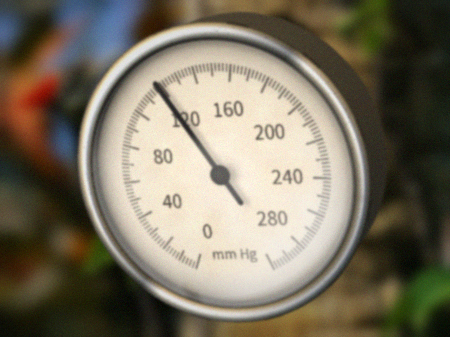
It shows value=120 unit=mmHg
